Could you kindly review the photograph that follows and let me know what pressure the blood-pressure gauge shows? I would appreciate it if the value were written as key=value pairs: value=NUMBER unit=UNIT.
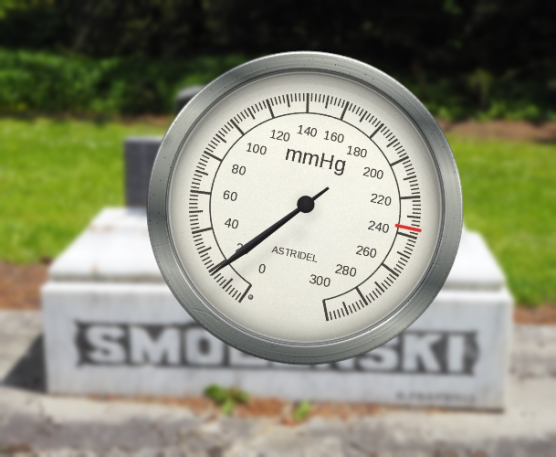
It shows value=18 unit=mmHg
